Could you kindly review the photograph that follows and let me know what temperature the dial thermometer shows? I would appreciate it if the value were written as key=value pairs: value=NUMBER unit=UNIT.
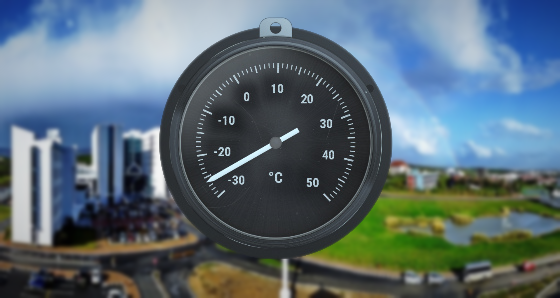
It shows value=-26 unit=°C
